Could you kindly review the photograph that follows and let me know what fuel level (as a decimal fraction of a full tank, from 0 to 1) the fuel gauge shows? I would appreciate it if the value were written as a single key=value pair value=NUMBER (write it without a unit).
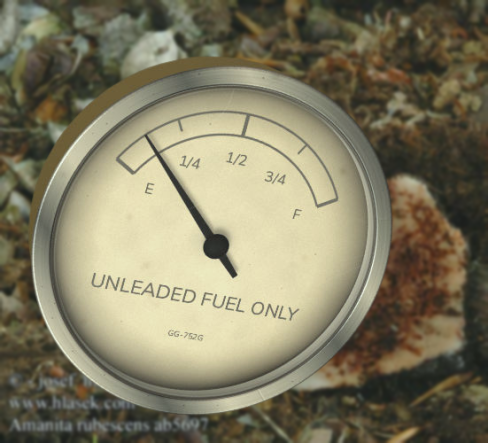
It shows value=0.125
